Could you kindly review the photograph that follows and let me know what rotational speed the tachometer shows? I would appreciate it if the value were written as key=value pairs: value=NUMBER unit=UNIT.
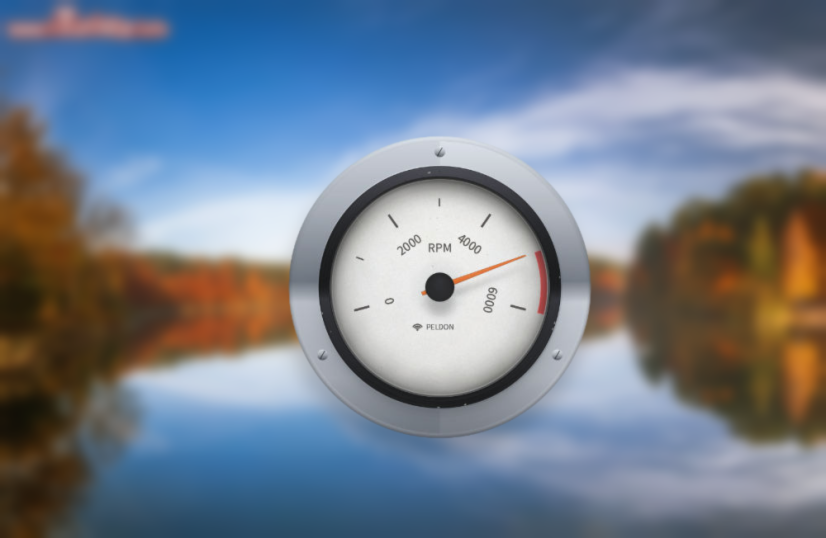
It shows value=5000 unit=rpm
